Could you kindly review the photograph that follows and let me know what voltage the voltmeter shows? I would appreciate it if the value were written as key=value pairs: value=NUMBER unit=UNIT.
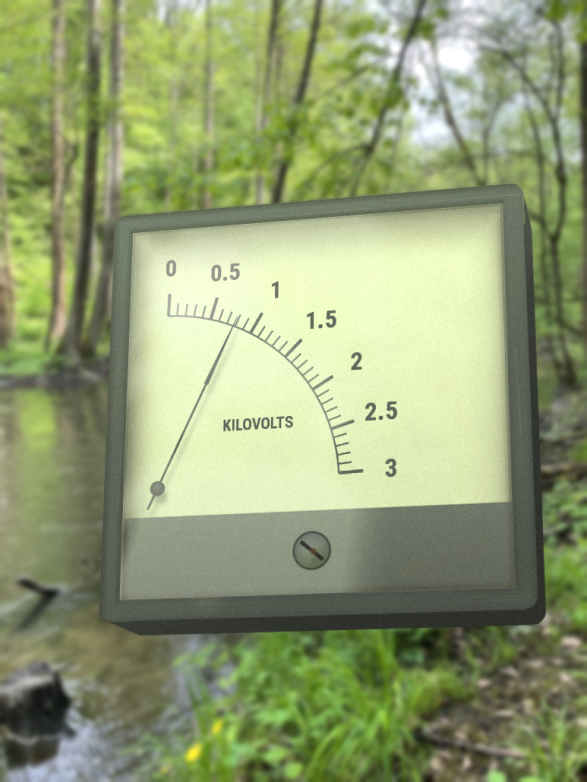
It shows value=0.8 unit=kV
